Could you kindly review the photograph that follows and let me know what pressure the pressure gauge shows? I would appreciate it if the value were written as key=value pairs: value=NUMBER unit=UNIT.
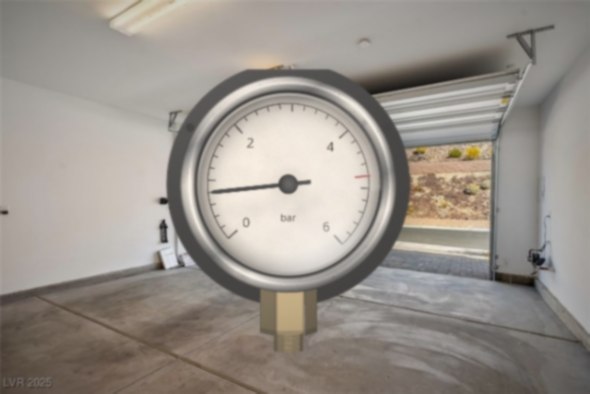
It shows value=0.8 unit=bar
